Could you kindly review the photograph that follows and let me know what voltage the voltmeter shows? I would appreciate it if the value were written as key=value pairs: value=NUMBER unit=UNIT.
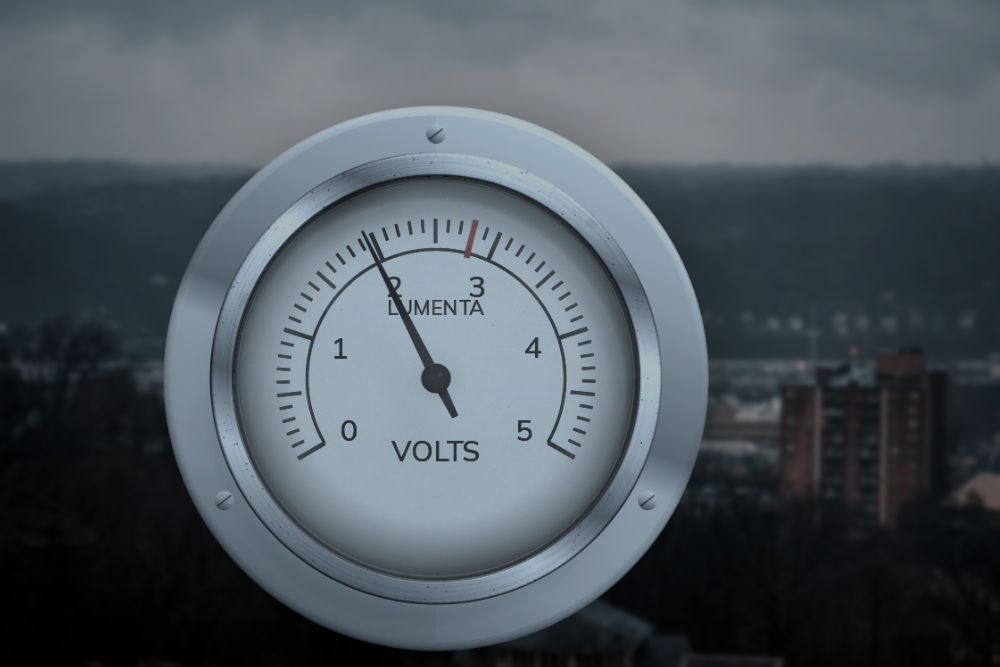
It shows value=1.95 unit=V
